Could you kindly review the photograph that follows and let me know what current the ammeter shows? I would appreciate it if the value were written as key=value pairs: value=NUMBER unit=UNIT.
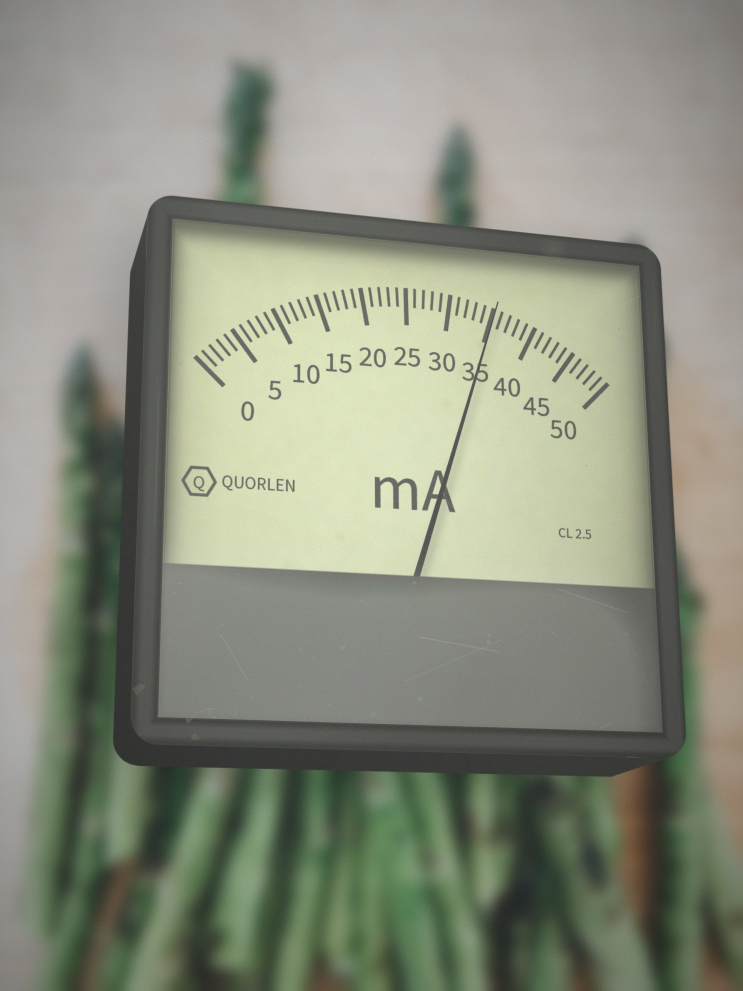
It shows value=35 unit=mA
